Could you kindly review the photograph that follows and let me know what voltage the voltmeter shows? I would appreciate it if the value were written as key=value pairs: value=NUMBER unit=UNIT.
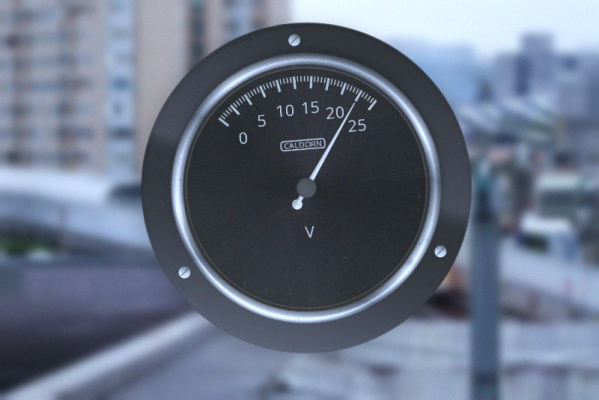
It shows value=22.5 unit=V
